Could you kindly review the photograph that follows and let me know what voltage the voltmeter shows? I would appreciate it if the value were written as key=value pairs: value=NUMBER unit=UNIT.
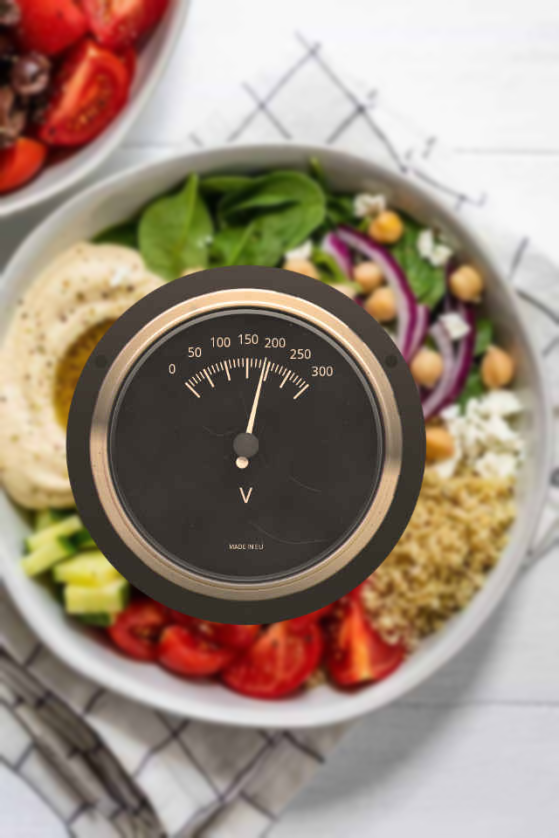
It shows value=190 unit=V
